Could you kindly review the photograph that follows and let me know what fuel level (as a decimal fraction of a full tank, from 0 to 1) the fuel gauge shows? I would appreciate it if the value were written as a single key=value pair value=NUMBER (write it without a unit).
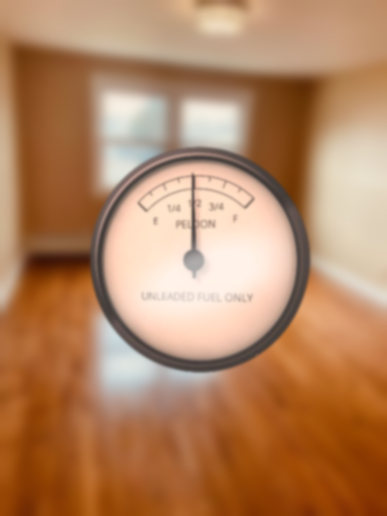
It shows value=0.5
